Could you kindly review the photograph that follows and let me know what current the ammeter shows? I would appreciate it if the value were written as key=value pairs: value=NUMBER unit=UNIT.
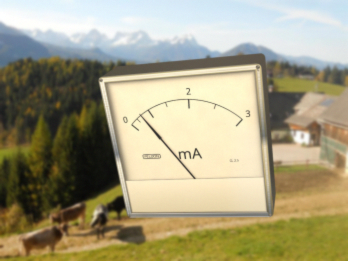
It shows value=0.75 unit=mA
